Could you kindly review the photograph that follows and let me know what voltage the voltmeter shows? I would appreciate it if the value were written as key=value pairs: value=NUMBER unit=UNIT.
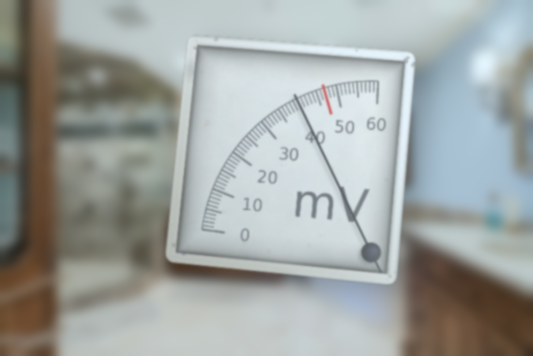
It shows value=40 unit=mV
